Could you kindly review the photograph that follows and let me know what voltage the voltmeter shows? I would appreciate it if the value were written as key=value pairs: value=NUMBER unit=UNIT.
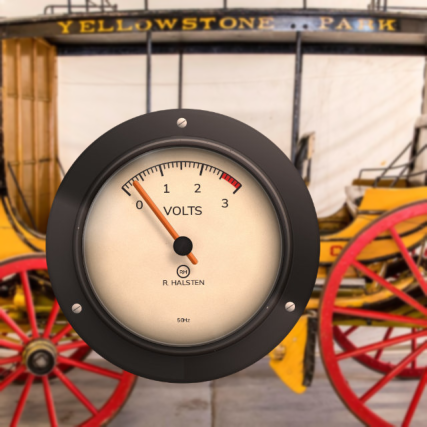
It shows value=0.3 unit=V
